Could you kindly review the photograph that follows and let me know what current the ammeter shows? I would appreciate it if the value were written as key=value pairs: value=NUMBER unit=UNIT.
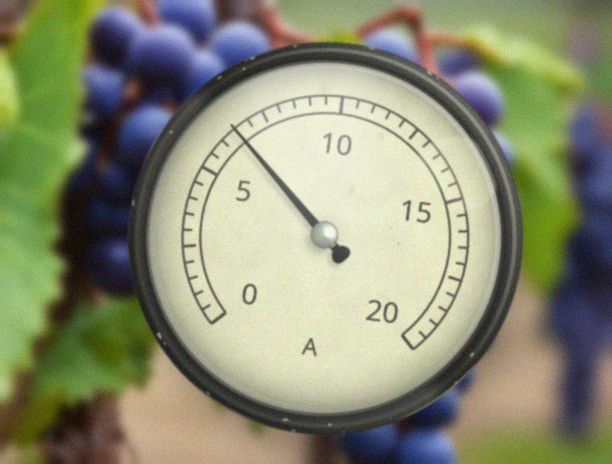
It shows value=6.5 unit=A
